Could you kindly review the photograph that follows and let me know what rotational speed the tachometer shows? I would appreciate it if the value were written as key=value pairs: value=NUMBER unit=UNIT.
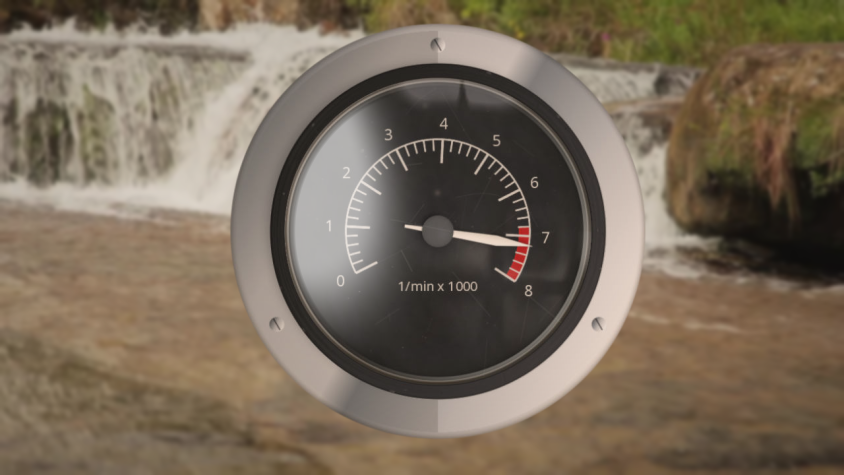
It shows value=7200 unit=rpm
